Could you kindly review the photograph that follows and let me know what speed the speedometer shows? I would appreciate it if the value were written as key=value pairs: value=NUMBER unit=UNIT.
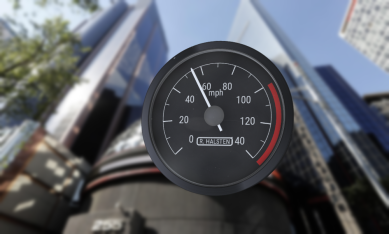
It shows value=55 unit=mph
